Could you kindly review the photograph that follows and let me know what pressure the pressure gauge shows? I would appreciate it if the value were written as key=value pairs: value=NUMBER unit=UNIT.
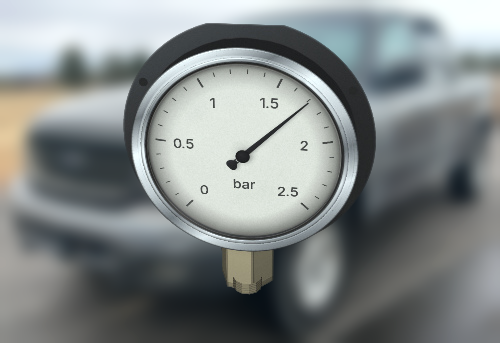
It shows value=1.7 unit=bar
